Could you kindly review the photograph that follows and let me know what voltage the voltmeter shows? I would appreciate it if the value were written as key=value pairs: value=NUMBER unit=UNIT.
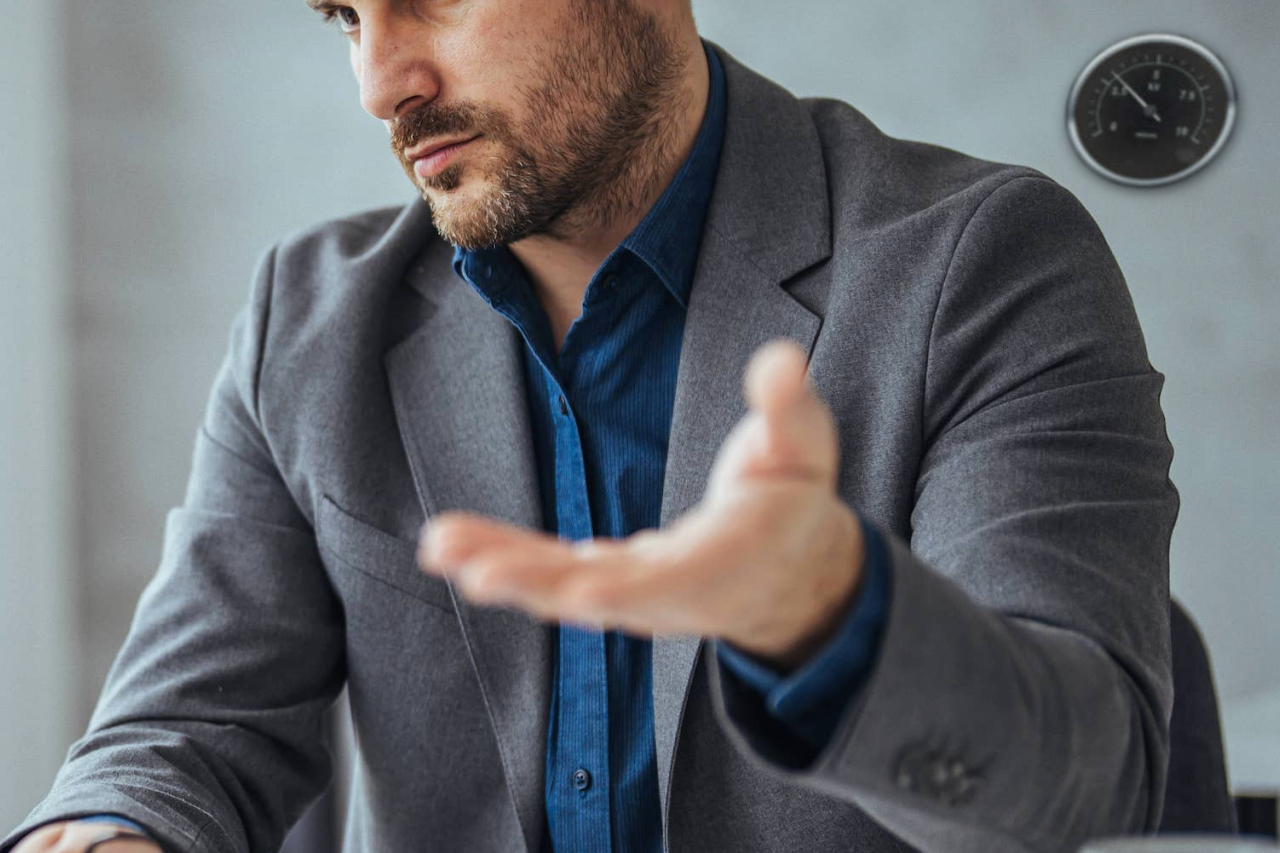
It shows value=3 unit=kV
